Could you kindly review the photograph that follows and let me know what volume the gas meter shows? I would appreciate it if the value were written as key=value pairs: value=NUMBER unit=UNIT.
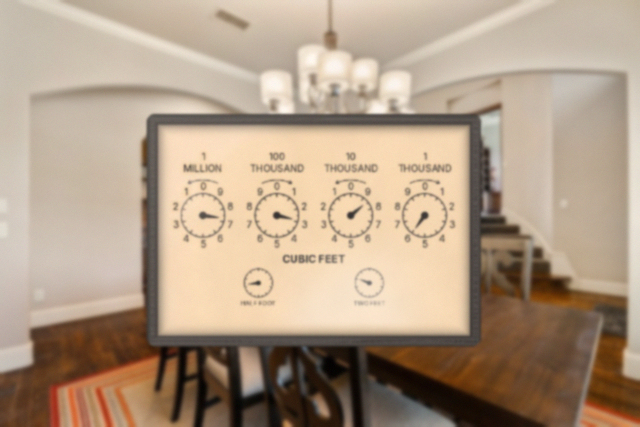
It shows value=728600 unit=ft³
